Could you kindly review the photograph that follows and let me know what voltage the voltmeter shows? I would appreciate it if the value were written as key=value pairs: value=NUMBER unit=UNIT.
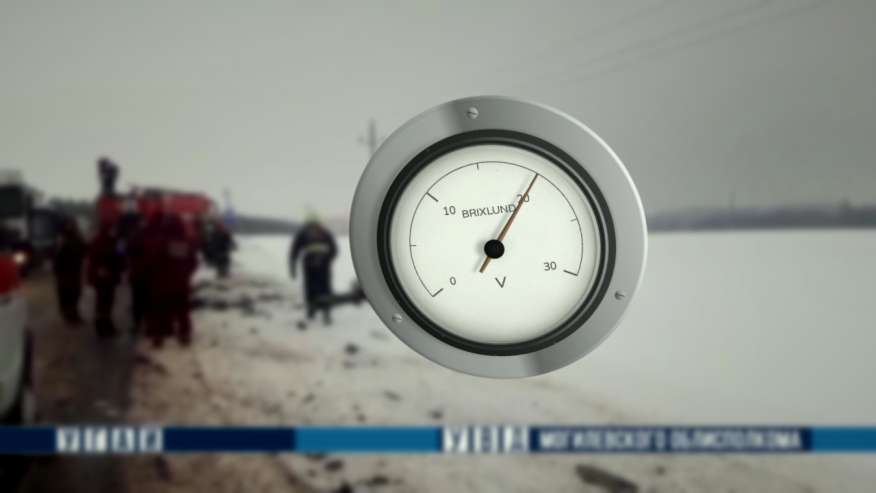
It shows value=20 unit=V
